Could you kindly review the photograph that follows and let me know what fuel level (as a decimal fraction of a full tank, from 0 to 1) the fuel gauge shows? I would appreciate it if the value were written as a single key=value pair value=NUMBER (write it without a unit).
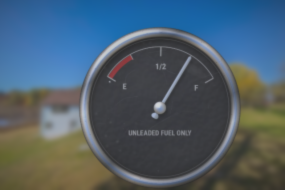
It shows value=0.75
